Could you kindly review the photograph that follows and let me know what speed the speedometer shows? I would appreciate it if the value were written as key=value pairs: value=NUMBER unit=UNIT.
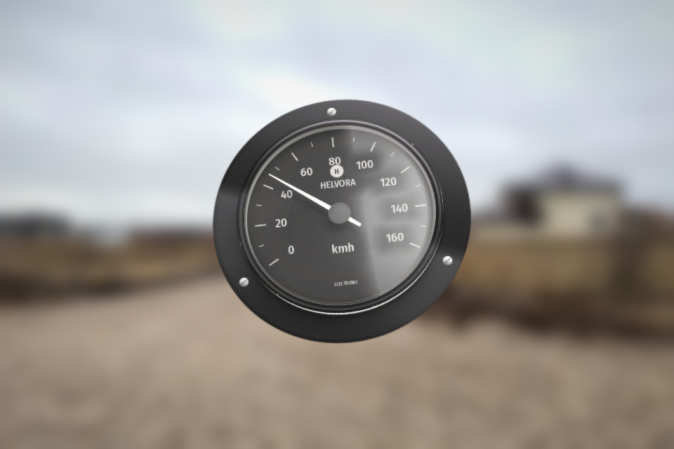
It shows value=45 unit=km/h
